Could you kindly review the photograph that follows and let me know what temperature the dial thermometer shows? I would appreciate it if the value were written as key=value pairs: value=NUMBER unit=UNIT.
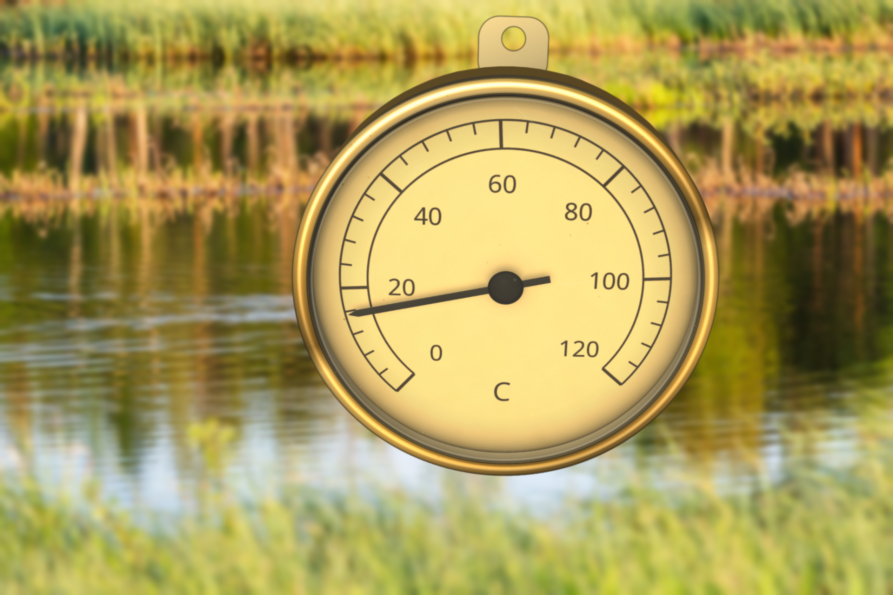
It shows value=16 unit=°C
